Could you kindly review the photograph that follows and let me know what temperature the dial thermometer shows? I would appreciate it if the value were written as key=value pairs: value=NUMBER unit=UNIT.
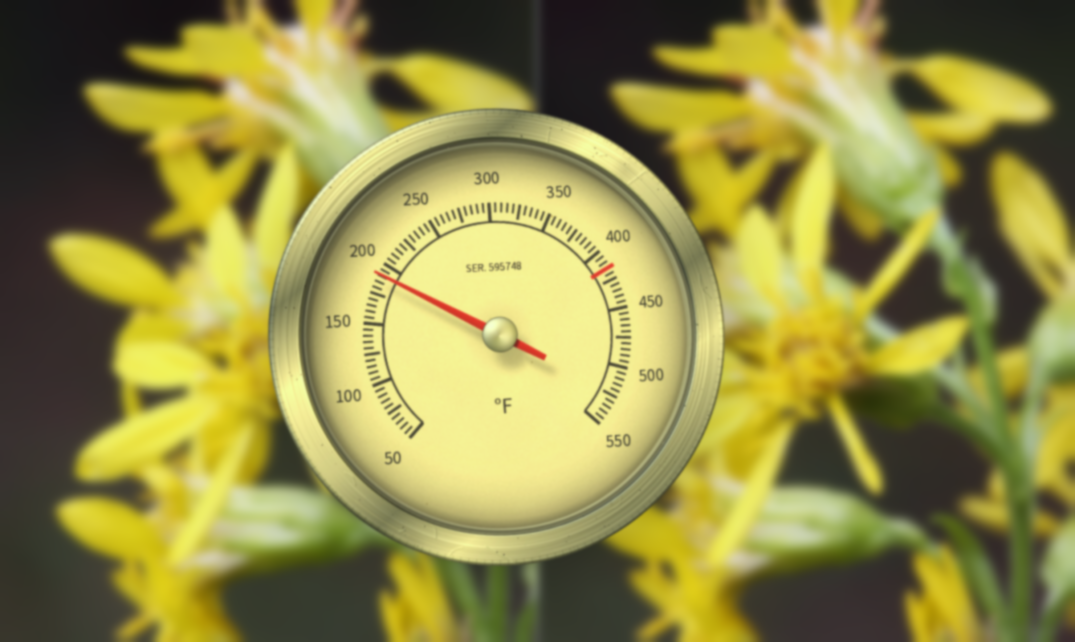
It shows value=190 unit=°F
